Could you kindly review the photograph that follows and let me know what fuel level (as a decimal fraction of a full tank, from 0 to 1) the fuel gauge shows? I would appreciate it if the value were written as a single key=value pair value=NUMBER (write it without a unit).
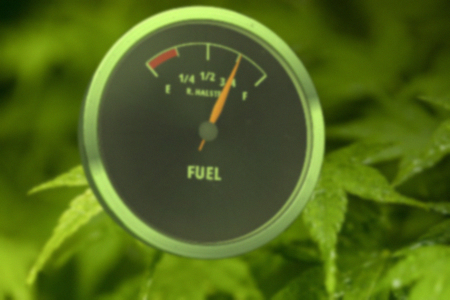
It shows value=0.75
